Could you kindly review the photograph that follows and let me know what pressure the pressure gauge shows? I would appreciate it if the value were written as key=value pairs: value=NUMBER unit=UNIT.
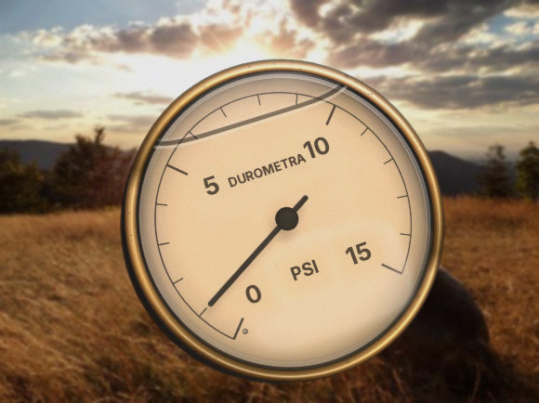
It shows value=1 unit=psi
